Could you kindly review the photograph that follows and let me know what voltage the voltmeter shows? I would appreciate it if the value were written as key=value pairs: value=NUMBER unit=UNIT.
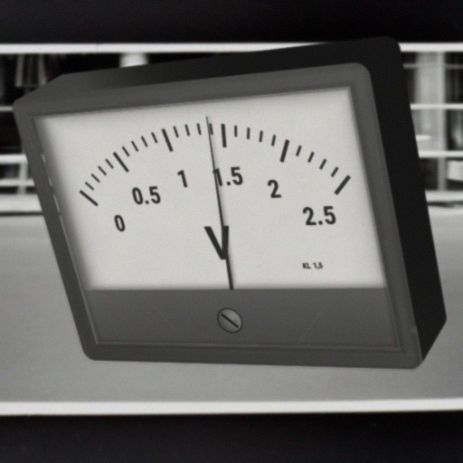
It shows value=1.4 unit=V
